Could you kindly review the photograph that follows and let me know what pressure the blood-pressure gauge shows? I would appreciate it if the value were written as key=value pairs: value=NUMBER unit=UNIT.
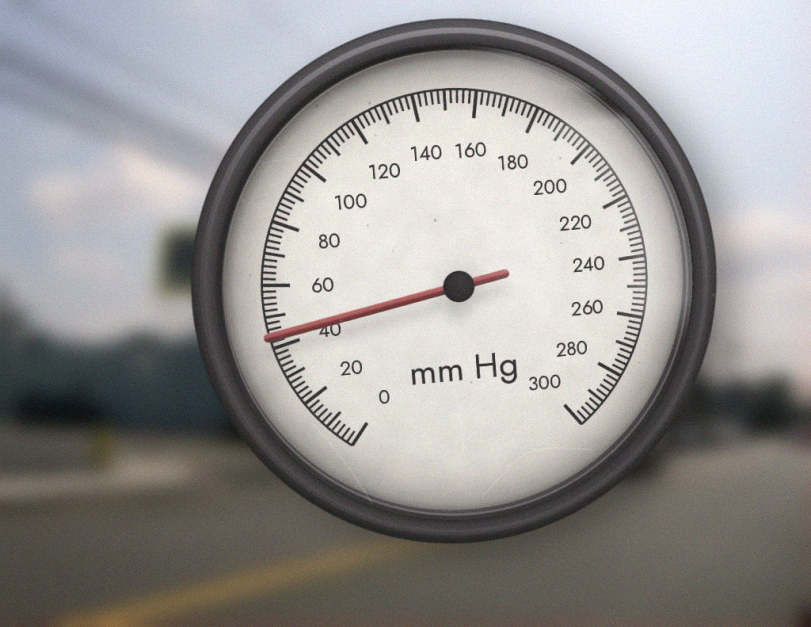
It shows value=44 unit=mmHg
